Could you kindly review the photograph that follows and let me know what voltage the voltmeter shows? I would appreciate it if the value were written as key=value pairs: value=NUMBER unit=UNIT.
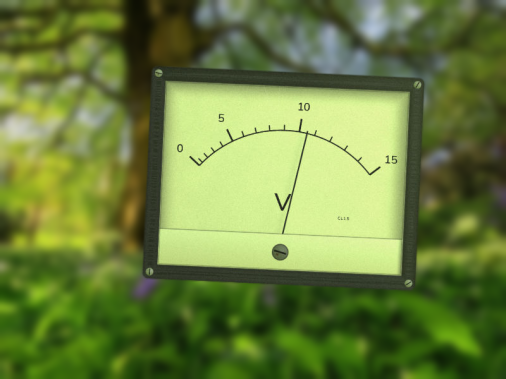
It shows value=10.5 unit=V
